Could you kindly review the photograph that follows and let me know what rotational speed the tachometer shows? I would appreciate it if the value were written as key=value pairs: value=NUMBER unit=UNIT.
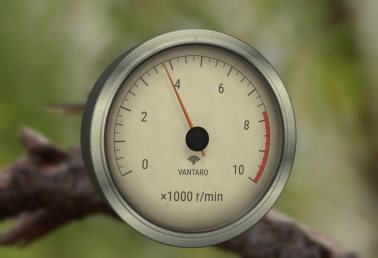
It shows value=3750 unit=rpm
